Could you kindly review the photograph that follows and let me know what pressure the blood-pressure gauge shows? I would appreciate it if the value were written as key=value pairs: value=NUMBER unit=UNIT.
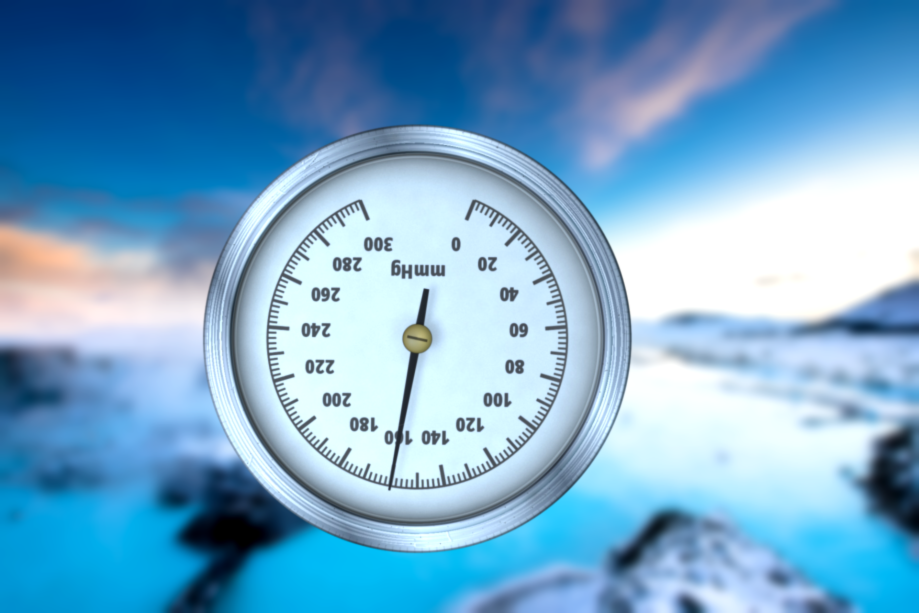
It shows value=160 unit=mmHg
